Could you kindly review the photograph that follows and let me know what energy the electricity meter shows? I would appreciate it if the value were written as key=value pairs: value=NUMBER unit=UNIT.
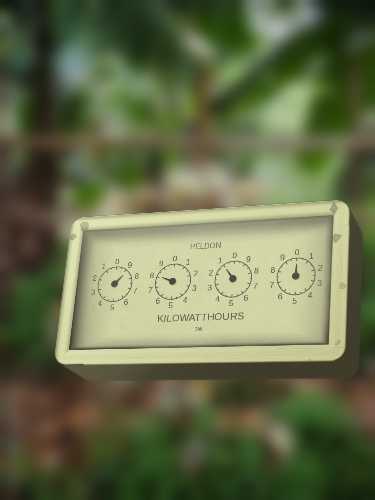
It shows value=8810 unit=kWh
